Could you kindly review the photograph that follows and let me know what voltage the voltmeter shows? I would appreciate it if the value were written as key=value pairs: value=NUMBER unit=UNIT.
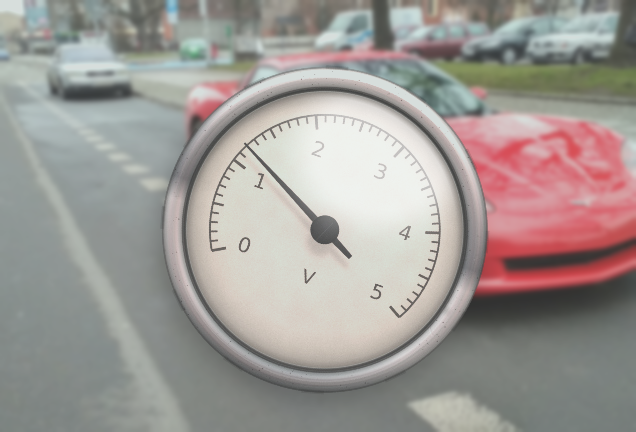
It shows value=1.2 unit=V
